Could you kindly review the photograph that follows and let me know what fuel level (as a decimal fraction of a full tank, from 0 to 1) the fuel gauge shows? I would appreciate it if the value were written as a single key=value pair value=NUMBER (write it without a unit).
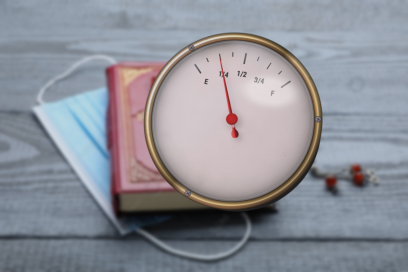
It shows value=0.25
